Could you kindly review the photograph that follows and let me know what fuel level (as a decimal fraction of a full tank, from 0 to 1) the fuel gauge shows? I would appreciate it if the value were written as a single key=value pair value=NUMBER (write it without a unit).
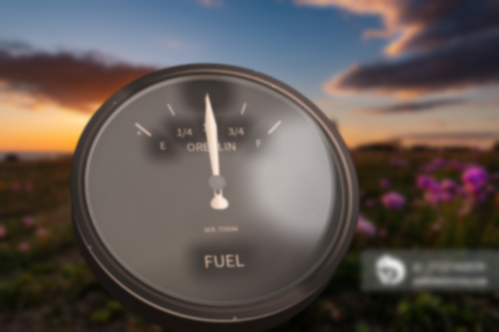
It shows value=0.5
